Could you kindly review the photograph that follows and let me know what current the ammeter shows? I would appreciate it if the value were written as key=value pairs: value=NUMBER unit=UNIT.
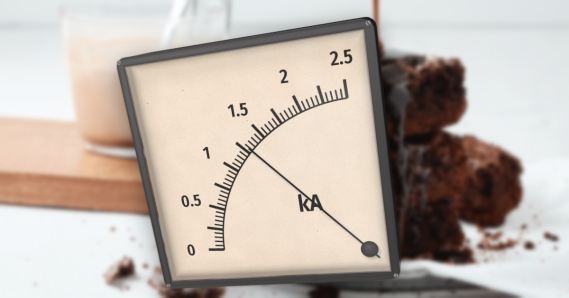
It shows value=1.3 unit=kA
